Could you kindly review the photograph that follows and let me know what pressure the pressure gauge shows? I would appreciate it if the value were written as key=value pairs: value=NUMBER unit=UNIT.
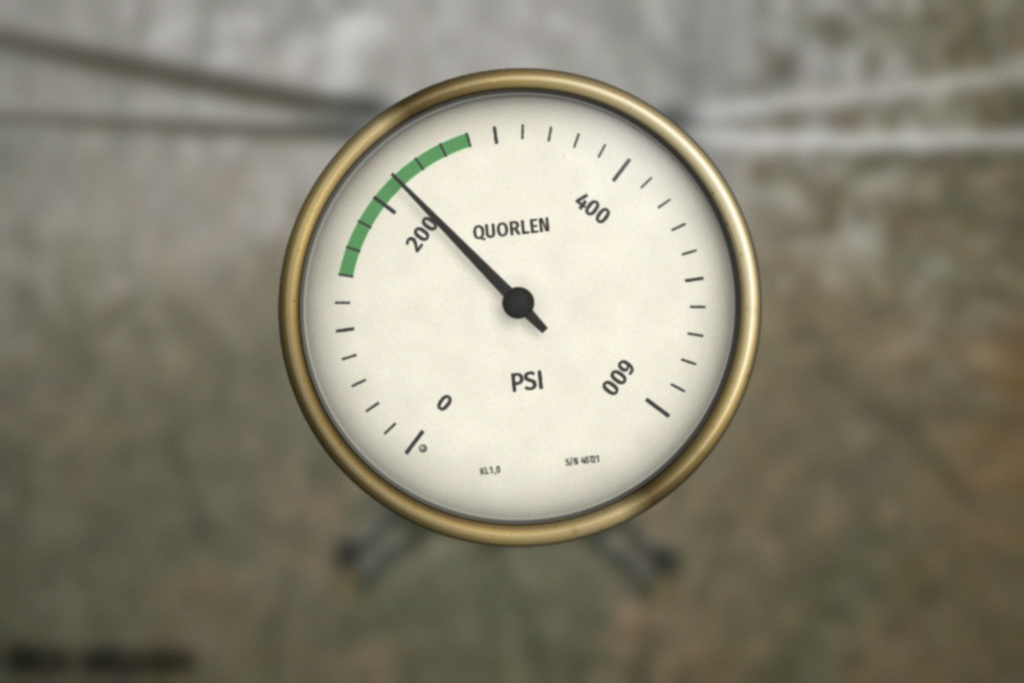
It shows value=220 unit=psi
